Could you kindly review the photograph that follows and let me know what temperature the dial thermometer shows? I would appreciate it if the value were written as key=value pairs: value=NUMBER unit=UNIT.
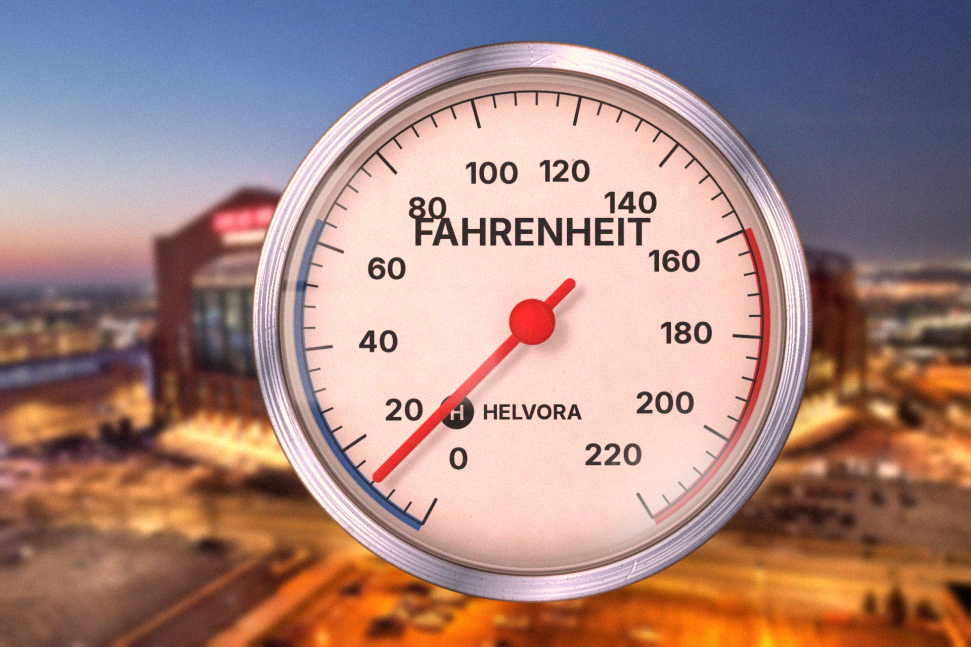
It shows value=12 unit=°F
